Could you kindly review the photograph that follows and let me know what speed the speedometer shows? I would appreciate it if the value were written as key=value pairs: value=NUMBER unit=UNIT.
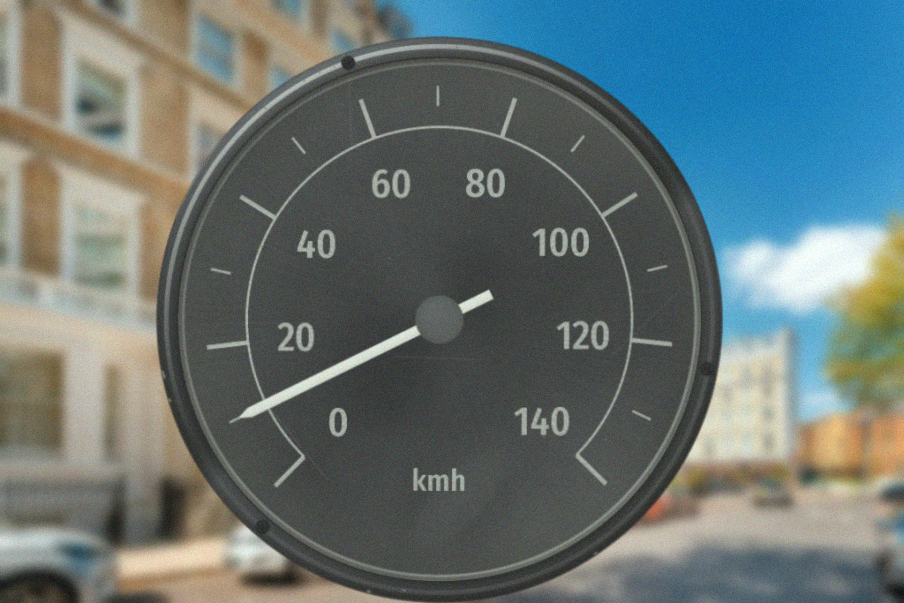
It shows value=10 unit=km/h
